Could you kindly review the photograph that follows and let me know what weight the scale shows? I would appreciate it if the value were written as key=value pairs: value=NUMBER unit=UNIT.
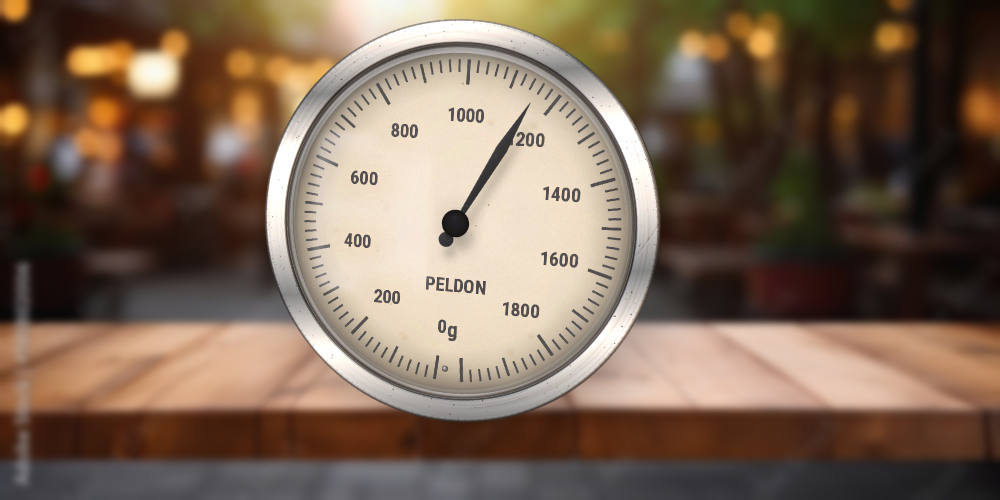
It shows value=1160 unit=g
